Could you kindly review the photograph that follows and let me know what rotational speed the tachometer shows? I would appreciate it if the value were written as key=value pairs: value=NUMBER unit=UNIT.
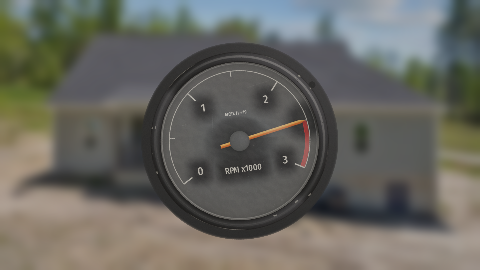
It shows value=2500 unit=rpm
